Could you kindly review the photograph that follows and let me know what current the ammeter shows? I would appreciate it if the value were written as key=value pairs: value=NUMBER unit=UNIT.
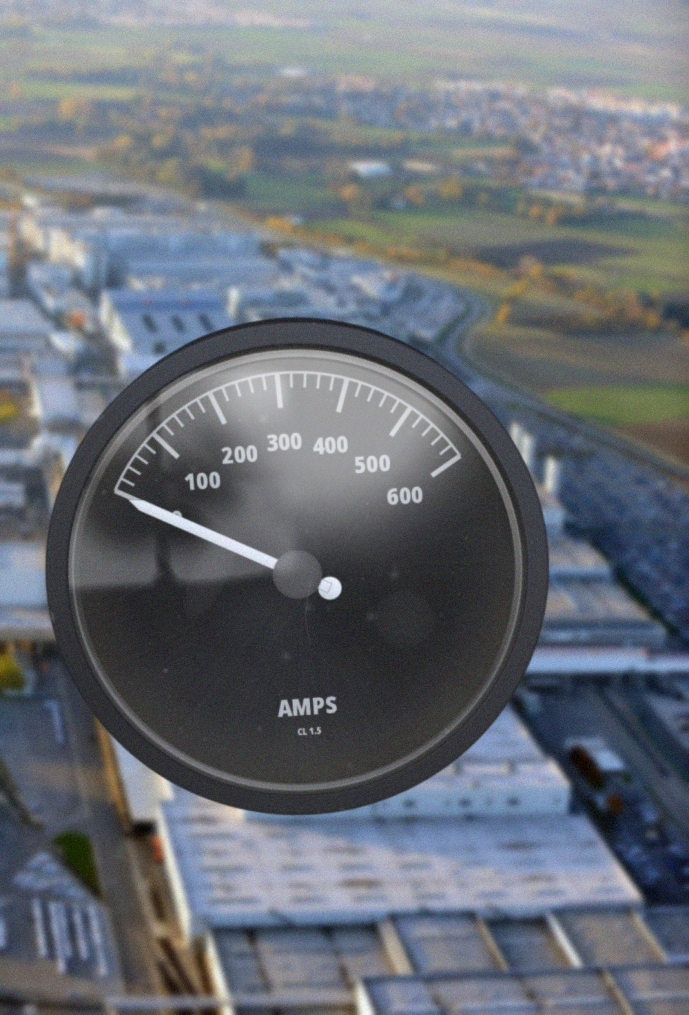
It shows value=0 unit=A
